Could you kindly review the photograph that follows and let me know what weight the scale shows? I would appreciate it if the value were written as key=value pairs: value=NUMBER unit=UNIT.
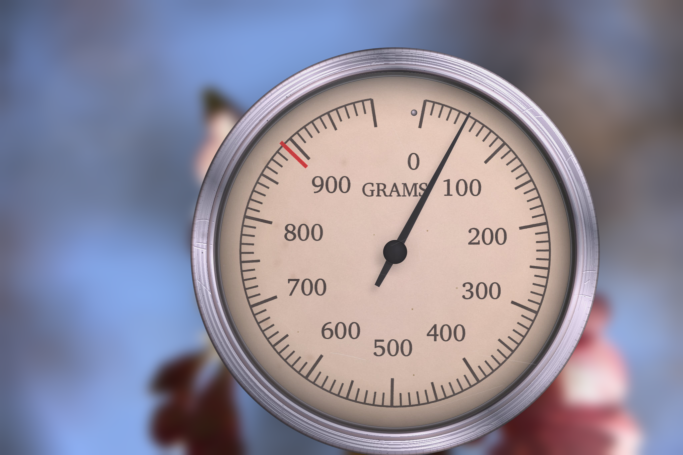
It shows value=50 unit=g
